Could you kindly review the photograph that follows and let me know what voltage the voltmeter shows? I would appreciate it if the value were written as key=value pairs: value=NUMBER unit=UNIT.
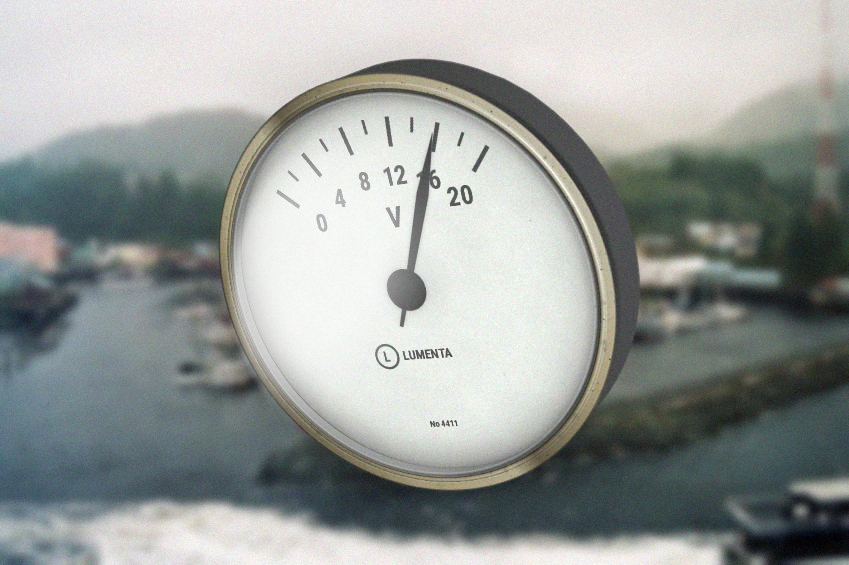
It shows value=16 unit=V
